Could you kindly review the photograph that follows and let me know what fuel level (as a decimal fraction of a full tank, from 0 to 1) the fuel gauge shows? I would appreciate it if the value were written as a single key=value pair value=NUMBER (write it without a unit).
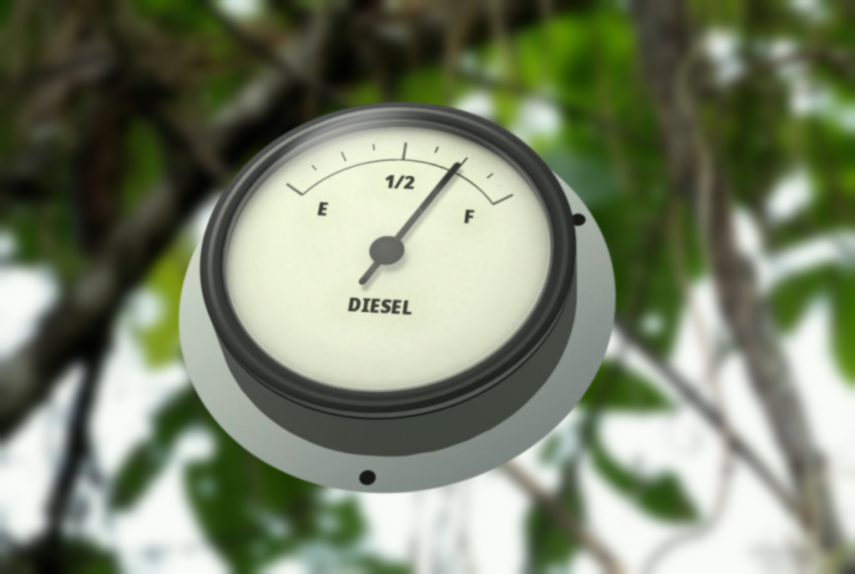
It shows value=0.75
